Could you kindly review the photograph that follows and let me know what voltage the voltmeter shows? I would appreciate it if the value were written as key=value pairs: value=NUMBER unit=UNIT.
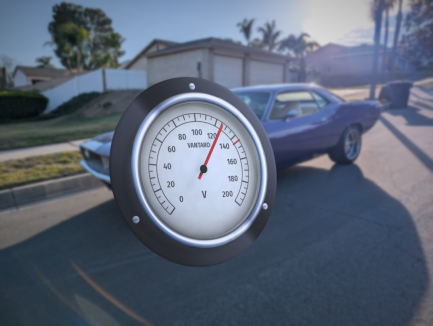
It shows value=125 unit=V
